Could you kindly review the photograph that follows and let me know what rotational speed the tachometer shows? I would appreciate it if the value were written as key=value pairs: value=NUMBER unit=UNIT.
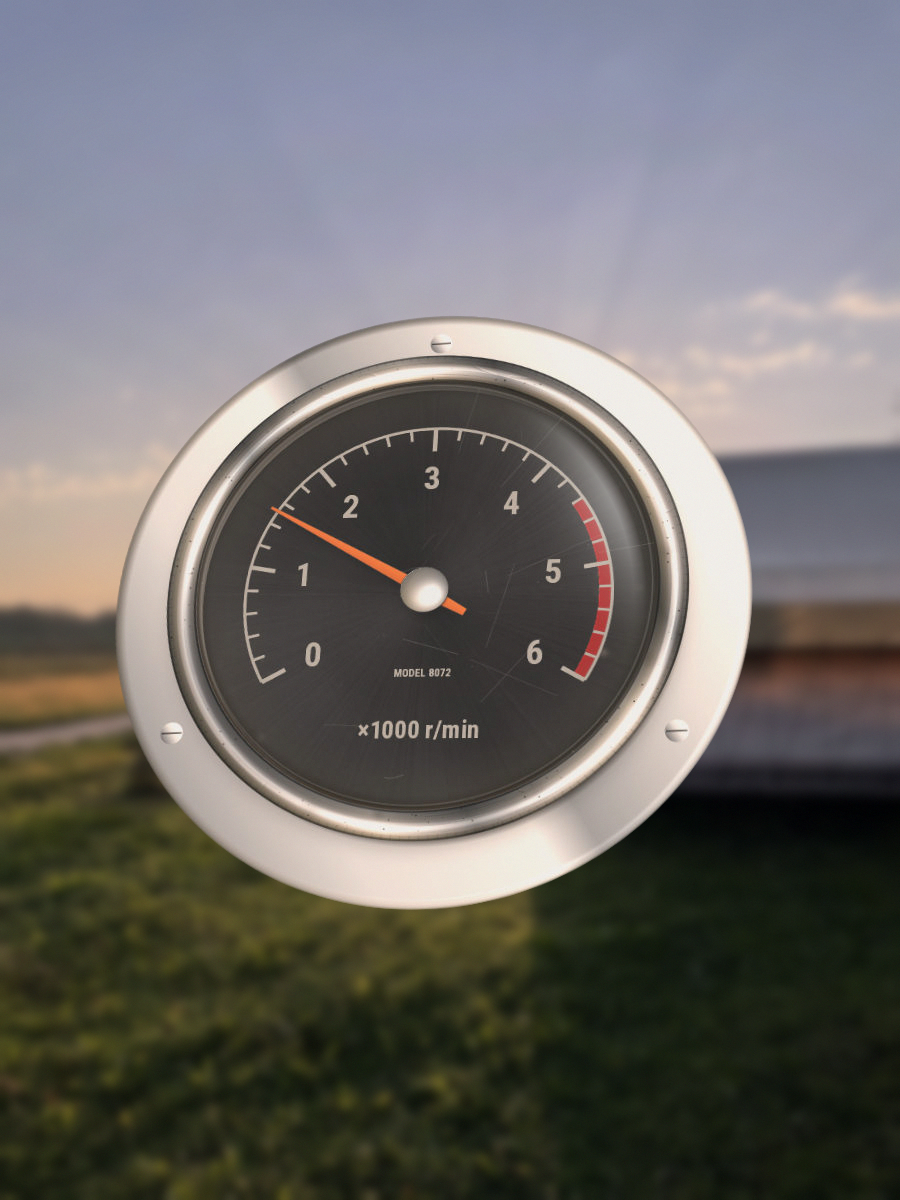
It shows value=1500 unit=rpm
